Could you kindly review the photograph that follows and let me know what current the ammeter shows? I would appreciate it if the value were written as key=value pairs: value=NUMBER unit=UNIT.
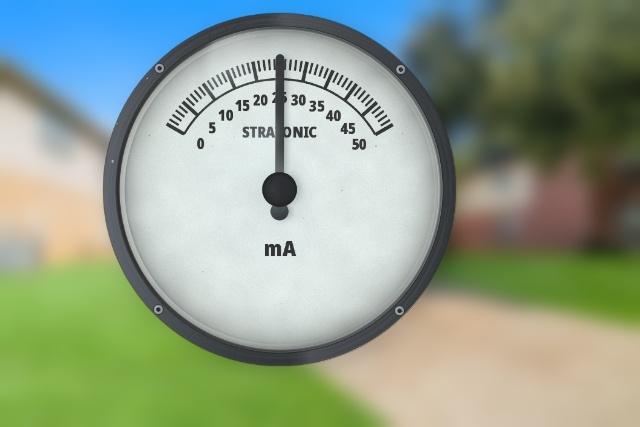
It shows value=25 unit=mA
